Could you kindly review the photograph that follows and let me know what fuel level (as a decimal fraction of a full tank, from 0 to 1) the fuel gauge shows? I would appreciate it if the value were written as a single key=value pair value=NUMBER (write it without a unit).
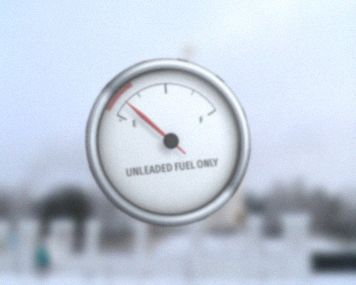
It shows value=0.125
